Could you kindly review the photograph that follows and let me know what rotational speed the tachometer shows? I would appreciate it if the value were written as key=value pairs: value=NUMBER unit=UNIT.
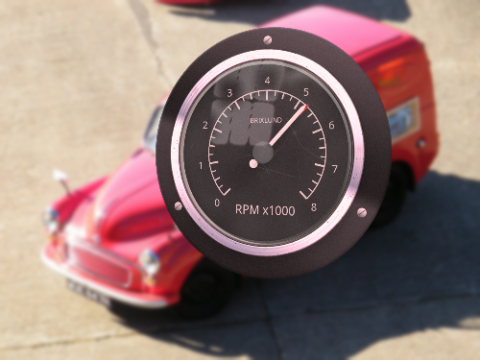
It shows value=5250 unit=rpm
